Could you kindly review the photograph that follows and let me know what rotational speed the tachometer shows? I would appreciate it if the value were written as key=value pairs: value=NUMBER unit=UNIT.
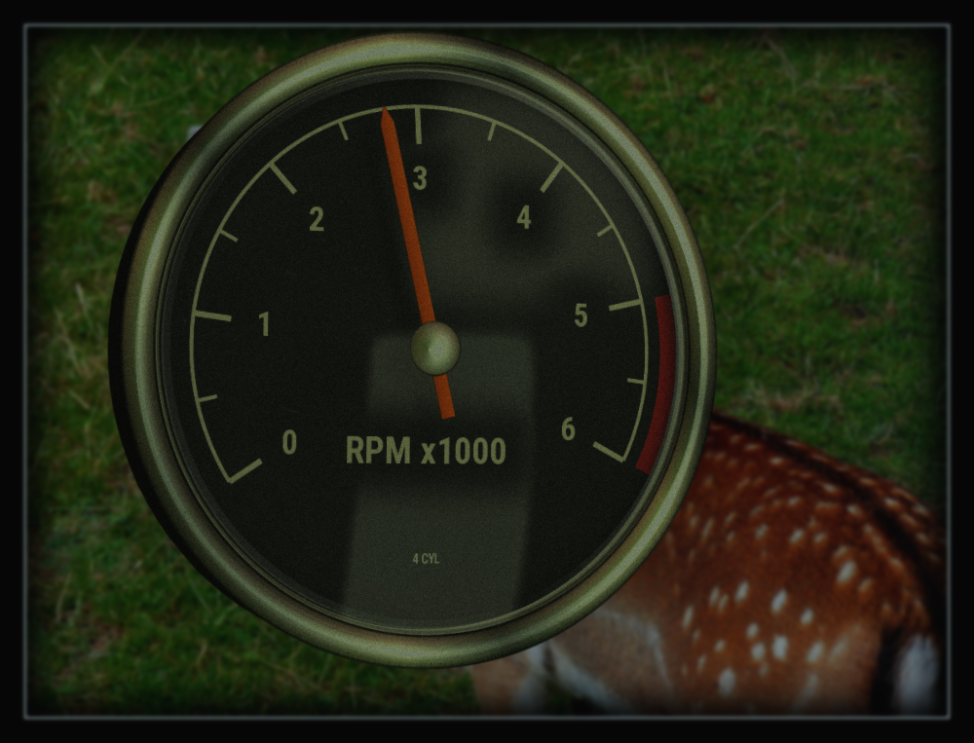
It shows value=2750 unit=rpm
